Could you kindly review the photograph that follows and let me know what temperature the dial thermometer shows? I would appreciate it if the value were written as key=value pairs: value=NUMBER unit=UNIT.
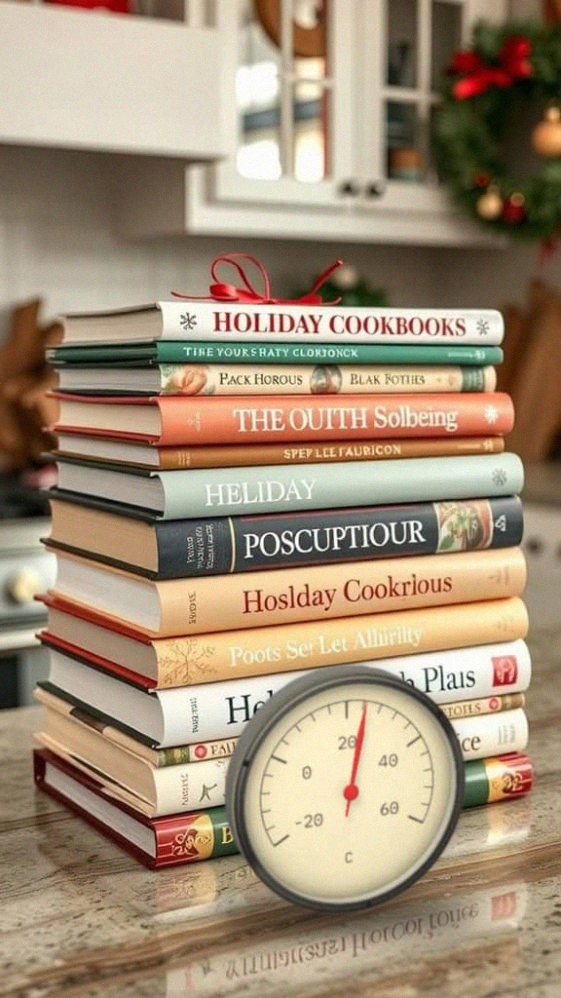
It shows value=24 unit=°C
